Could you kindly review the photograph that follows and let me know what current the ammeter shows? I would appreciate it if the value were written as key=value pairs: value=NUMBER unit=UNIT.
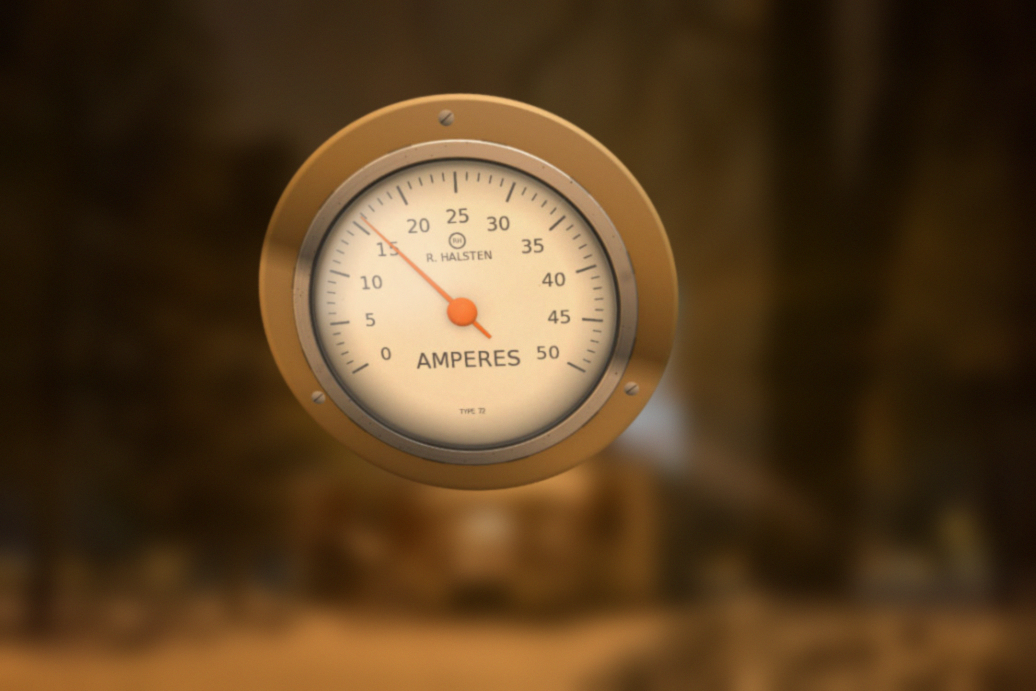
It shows value=16 unit=A
